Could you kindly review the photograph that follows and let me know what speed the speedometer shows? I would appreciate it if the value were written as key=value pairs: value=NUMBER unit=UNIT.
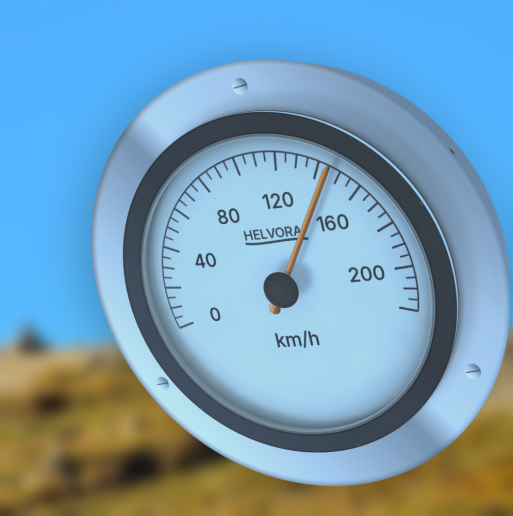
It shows value=145 unit=km/h
